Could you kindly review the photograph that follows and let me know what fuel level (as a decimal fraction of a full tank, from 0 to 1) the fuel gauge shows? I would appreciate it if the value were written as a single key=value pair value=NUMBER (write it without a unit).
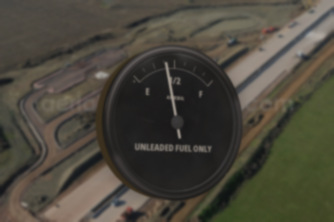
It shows value=0.375
